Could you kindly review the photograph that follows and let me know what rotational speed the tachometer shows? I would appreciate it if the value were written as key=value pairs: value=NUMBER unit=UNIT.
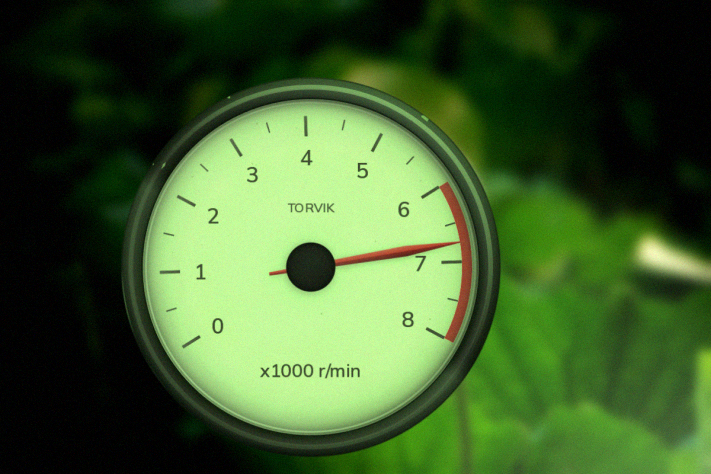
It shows value=6750 unit=rpm
